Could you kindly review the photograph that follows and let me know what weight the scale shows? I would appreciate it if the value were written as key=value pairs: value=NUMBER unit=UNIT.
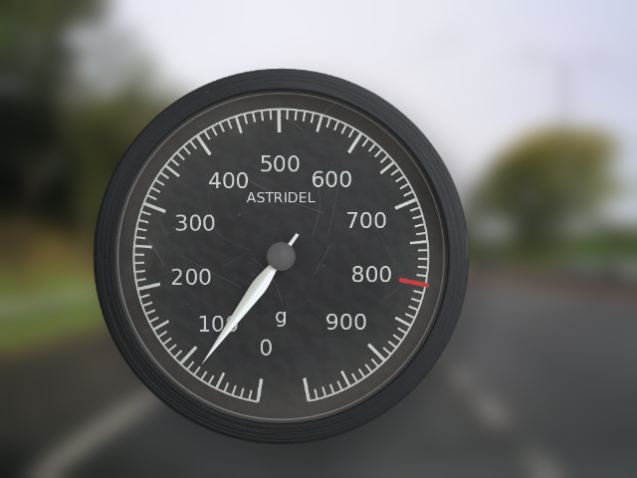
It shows value=80 unit=g
